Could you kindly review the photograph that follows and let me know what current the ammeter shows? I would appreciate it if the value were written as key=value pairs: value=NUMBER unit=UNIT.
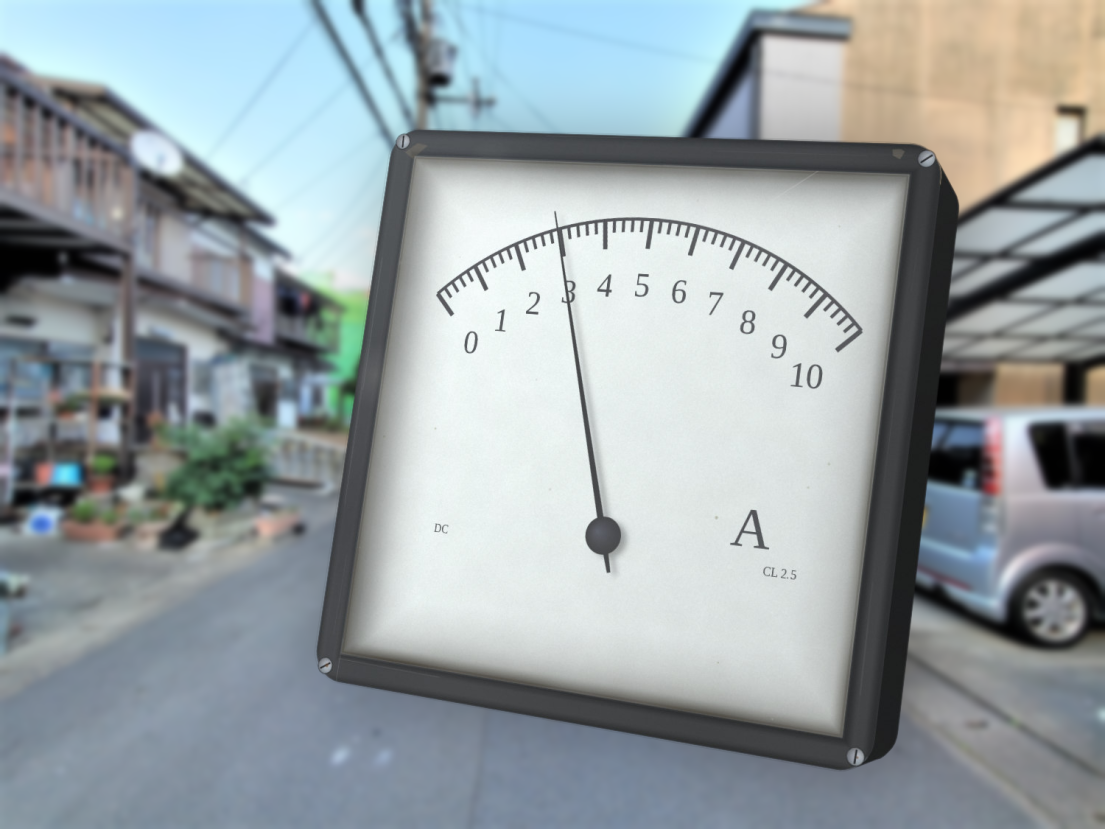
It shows value=3 unit=A
